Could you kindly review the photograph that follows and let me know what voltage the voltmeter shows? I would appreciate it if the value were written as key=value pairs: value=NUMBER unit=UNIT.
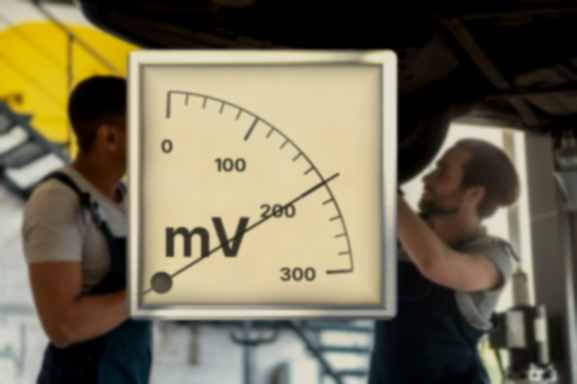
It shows value=200 unit=mV
